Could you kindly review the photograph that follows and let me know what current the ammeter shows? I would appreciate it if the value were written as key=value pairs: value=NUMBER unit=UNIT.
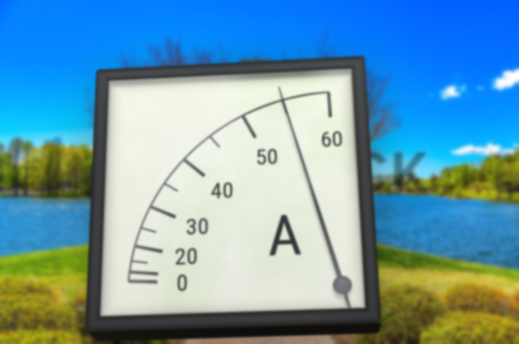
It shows value=55 unit=A
